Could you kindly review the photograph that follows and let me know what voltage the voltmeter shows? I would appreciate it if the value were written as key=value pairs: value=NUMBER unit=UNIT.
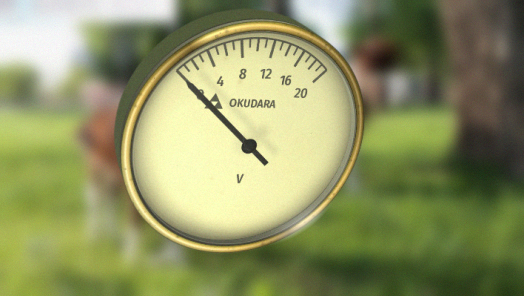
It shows value=0 unit=V
